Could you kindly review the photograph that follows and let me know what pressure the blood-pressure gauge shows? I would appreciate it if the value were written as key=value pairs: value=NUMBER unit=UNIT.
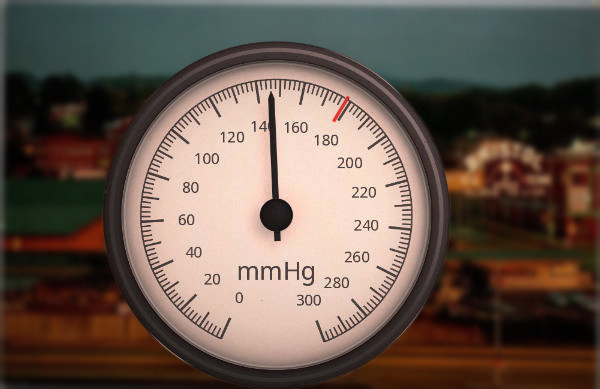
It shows value=146 unit=mmHg
